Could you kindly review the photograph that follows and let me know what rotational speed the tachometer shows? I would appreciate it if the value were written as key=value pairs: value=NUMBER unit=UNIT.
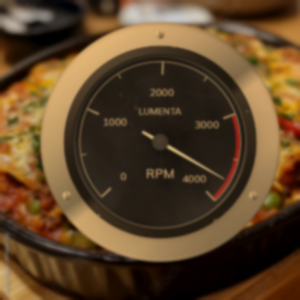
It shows value=3750 unit=rpm
